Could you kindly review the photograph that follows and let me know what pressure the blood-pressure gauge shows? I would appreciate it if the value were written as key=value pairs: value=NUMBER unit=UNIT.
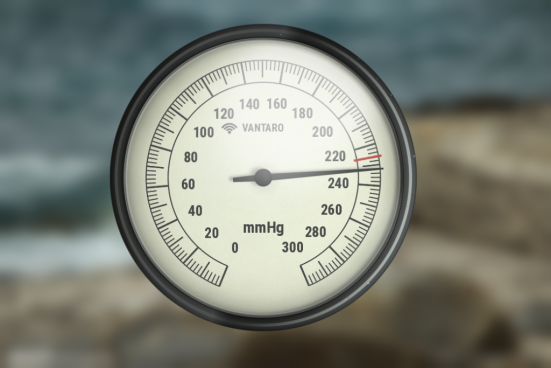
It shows value=232 unit=mmHg
